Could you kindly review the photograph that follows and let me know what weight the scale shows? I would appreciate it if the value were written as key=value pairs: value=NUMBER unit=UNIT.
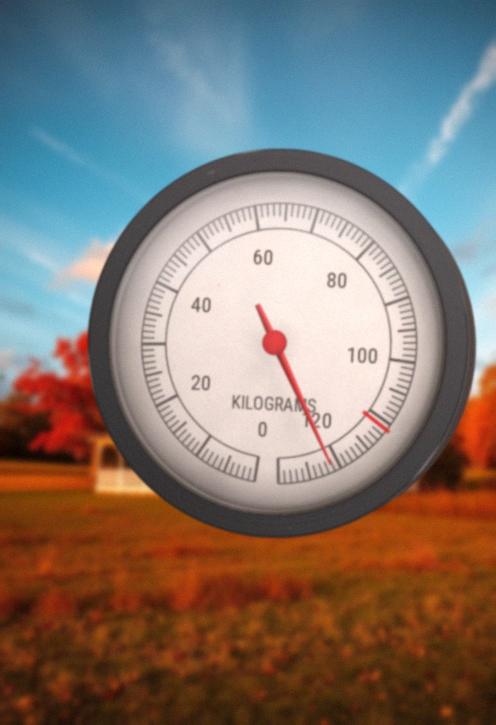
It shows value=121 unit=kg
